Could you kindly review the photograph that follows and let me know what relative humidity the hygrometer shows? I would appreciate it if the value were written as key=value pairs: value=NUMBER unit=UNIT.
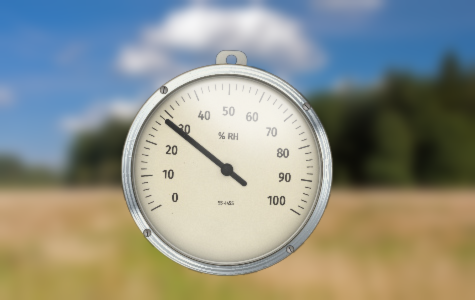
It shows value=28 unit=%
